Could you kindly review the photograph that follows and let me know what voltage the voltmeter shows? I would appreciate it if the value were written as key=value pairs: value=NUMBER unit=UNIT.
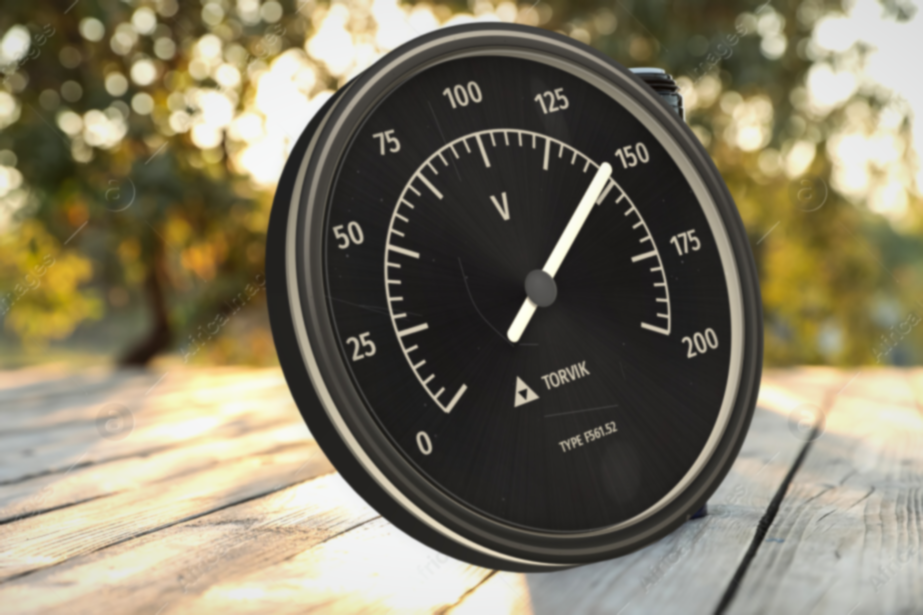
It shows value=145 unit=V
